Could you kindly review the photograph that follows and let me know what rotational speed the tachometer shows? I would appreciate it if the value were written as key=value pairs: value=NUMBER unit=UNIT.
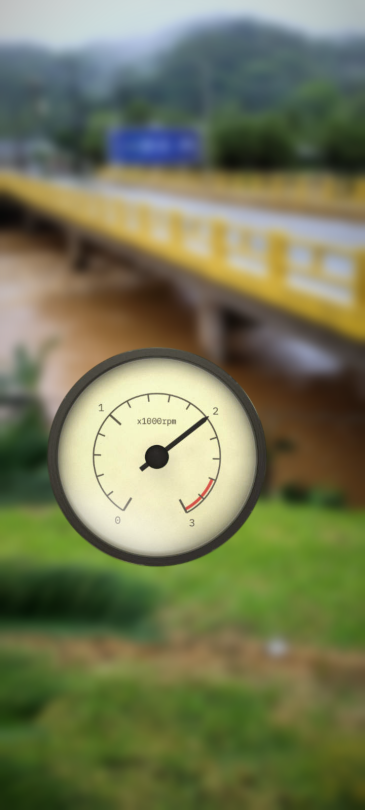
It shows value=2000 unit=rpm
